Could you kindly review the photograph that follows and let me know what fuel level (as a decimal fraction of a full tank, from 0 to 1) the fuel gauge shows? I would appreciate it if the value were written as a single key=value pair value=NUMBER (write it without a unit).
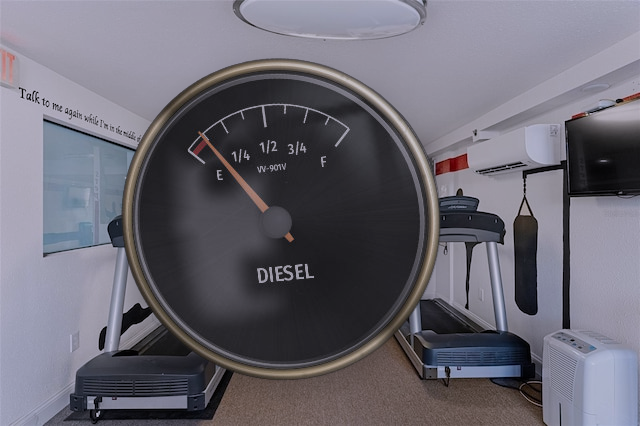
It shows value=0.125
